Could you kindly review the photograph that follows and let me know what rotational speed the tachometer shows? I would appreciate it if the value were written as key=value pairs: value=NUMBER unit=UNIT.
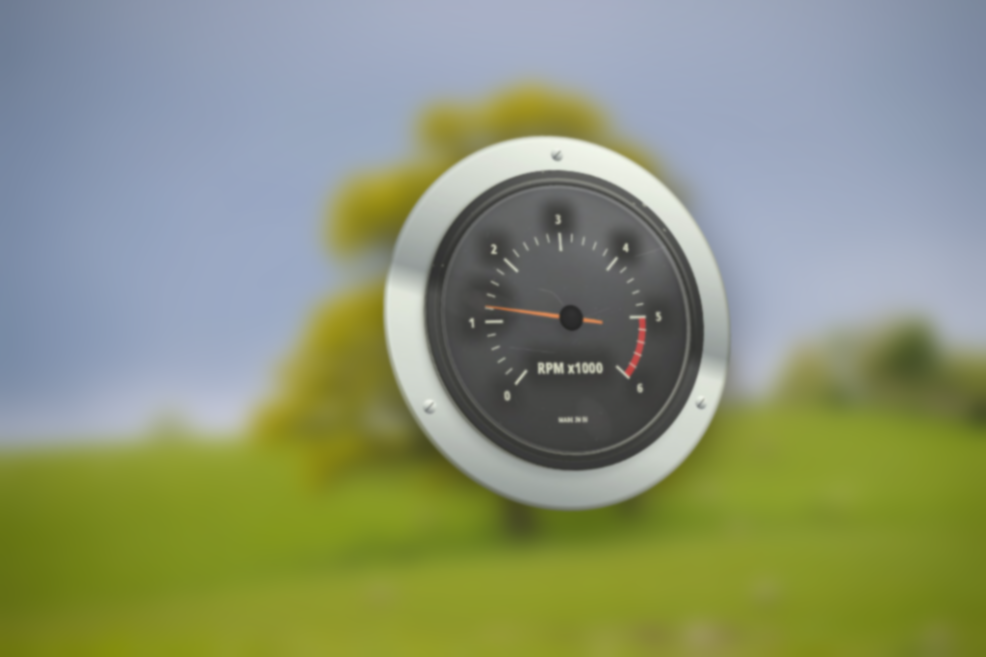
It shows value=1200 unit=rpm
